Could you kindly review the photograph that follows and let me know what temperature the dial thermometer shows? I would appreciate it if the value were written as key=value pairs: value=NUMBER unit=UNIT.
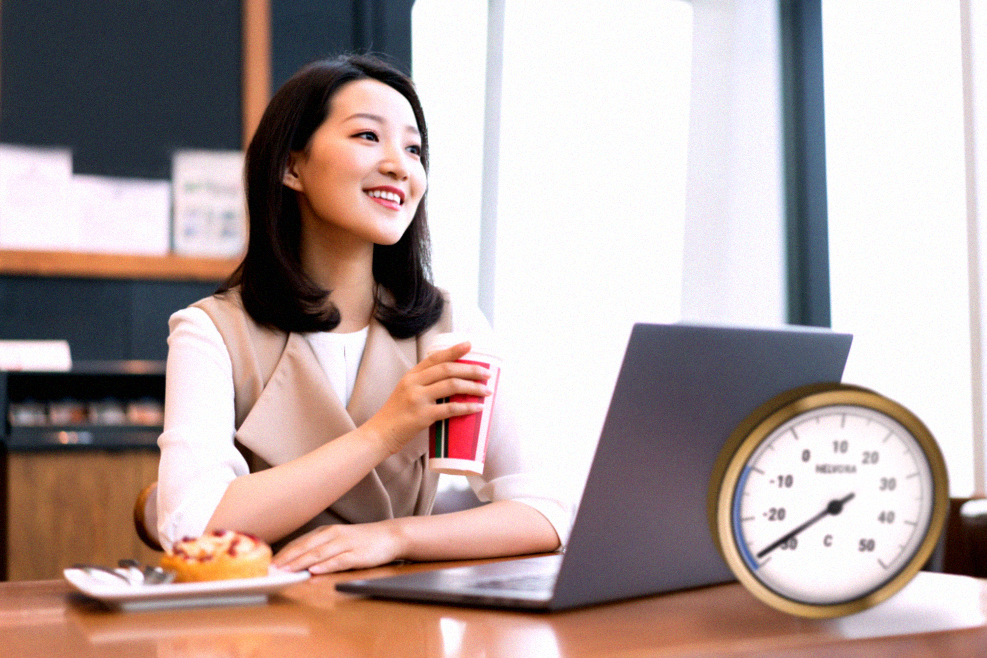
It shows value=-27.5 unit=°C
